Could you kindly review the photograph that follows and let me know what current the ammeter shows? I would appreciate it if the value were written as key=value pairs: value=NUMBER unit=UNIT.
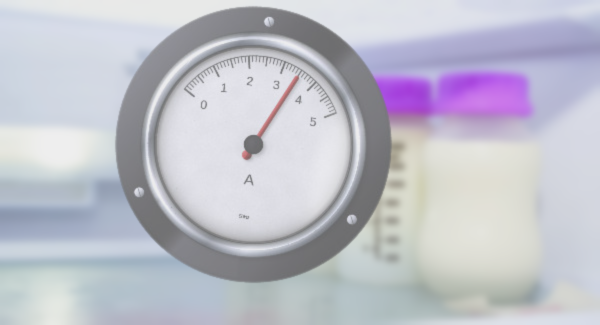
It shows value=3.5 unit=A
